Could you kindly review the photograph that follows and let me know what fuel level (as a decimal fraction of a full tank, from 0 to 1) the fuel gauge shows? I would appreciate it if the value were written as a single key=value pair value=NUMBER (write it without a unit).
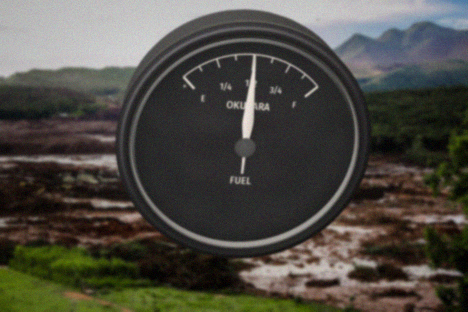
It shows value=0.5
